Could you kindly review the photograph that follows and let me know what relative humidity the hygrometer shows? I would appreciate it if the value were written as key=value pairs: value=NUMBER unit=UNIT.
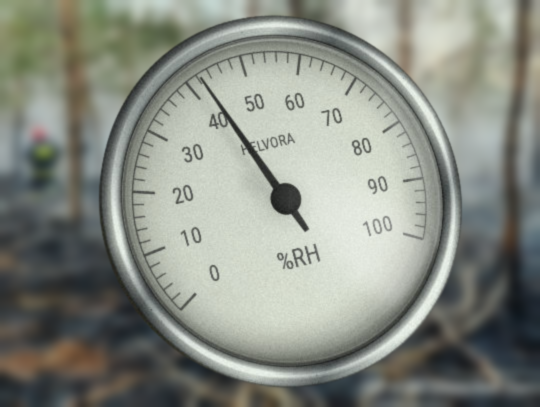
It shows value=42 unit=%
